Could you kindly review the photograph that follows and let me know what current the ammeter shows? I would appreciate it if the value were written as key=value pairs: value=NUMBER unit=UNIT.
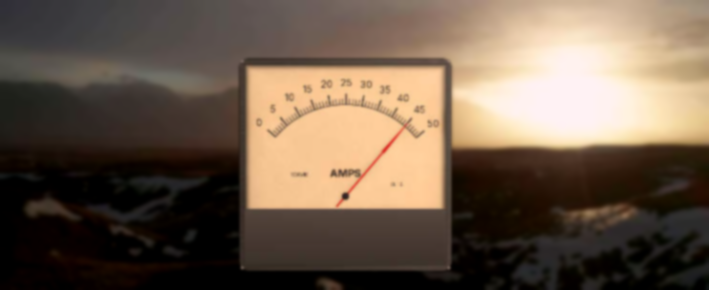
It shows value=45 unit=A
